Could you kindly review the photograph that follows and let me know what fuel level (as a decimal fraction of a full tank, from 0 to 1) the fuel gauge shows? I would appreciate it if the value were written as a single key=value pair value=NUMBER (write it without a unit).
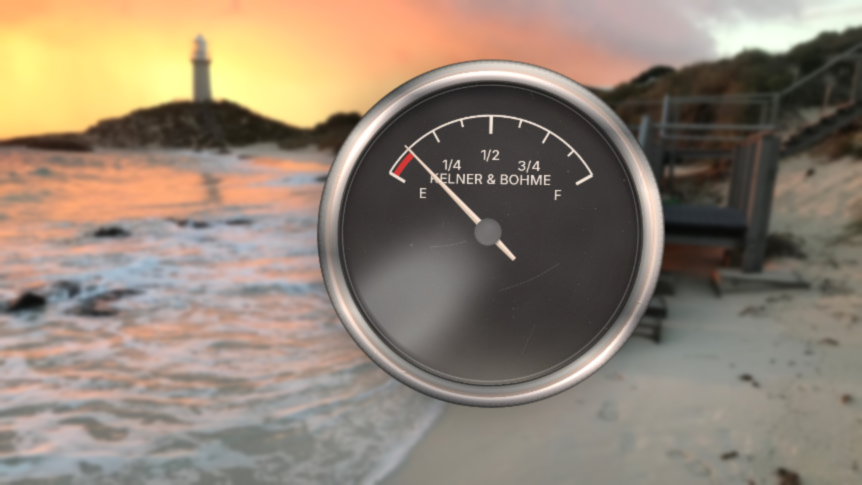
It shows value=0.125
